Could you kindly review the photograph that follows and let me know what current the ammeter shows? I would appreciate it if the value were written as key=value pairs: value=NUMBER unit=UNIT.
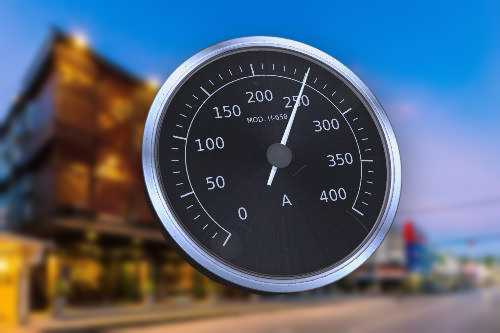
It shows value=250 unit=A
